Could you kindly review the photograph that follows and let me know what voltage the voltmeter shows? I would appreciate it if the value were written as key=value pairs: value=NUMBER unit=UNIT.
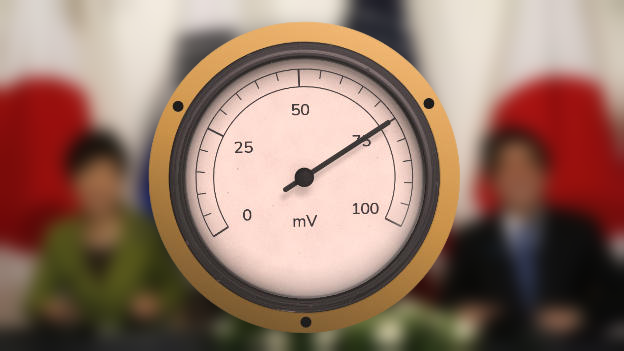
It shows value=75 unit=mV
